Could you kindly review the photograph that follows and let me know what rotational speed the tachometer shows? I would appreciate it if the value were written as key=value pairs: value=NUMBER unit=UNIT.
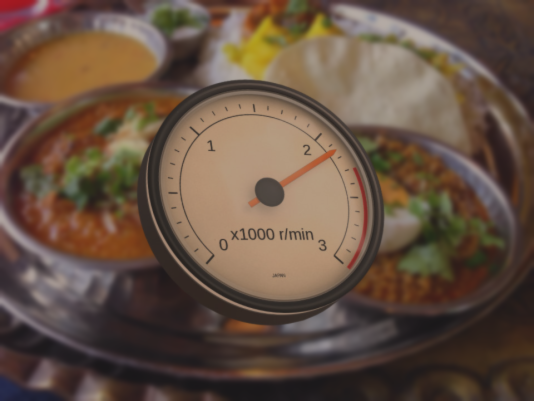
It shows value=2150 unit=rpm
